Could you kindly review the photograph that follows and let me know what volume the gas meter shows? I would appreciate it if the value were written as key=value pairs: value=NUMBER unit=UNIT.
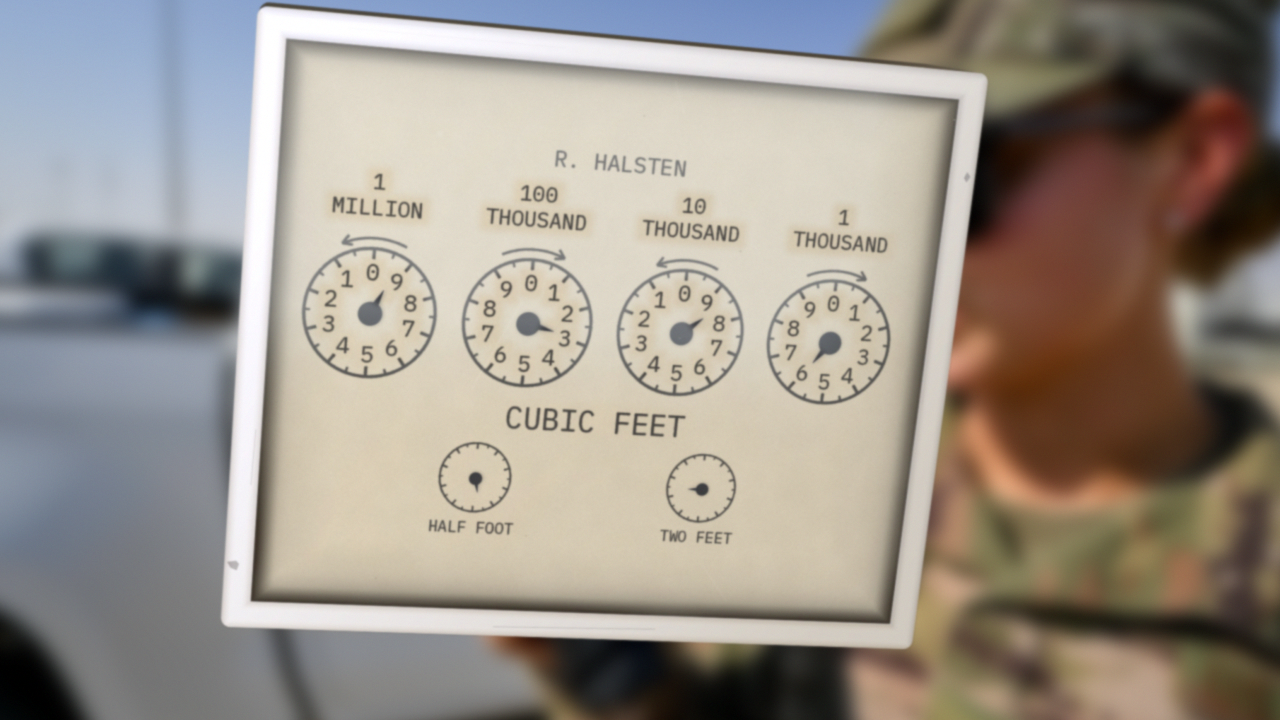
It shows value=928600 unit=ft³
